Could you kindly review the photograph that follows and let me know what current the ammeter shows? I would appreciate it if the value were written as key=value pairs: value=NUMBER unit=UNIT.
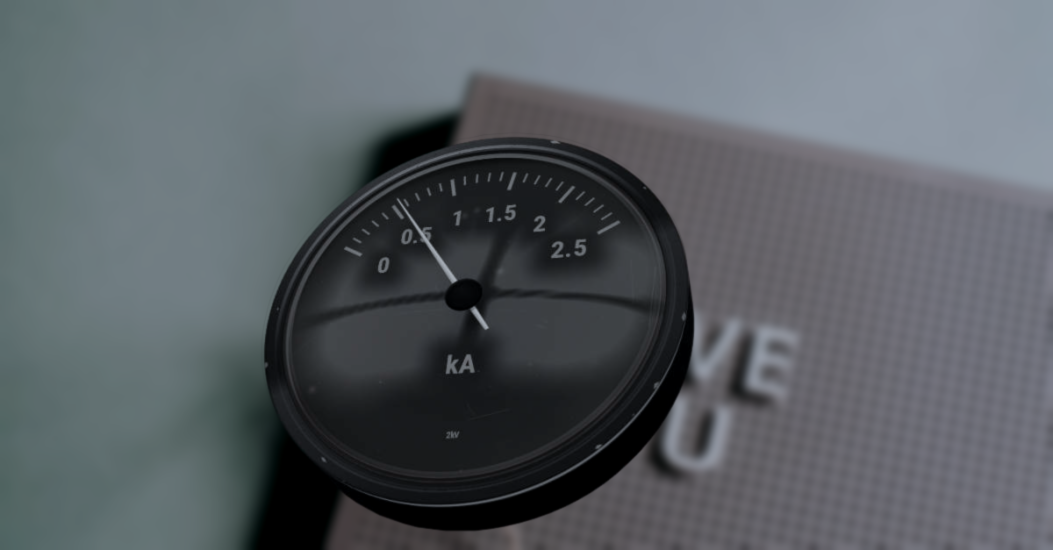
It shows value=0.55 unit=kA
